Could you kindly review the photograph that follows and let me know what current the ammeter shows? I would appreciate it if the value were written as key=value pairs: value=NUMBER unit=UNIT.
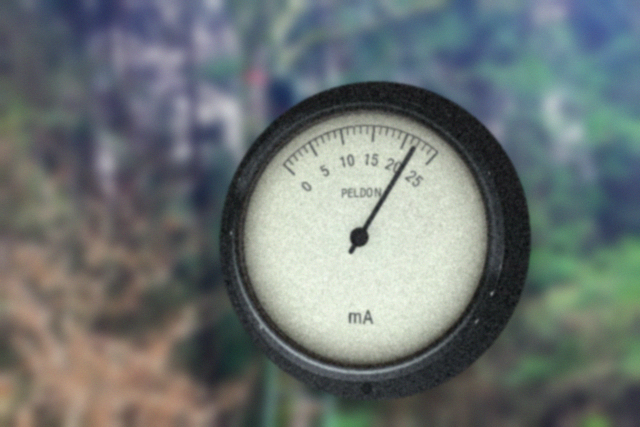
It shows value=22 unit=mA
